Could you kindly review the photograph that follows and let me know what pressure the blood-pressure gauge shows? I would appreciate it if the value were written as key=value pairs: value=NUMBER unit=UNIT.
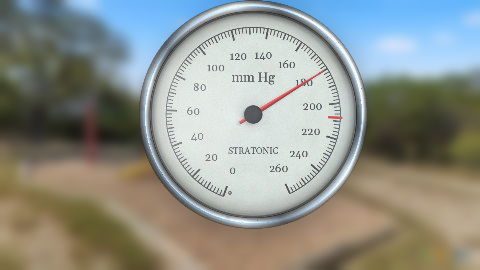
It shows value=180 unit=mmHg
